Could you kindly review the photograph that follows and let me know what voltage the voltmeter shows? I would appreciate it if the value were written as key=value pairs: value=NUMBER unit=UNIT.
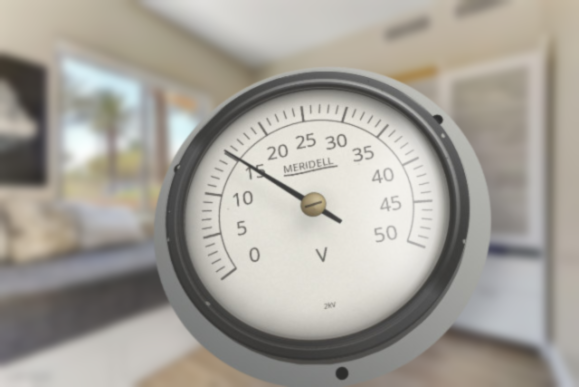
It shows value=15 unit=V
